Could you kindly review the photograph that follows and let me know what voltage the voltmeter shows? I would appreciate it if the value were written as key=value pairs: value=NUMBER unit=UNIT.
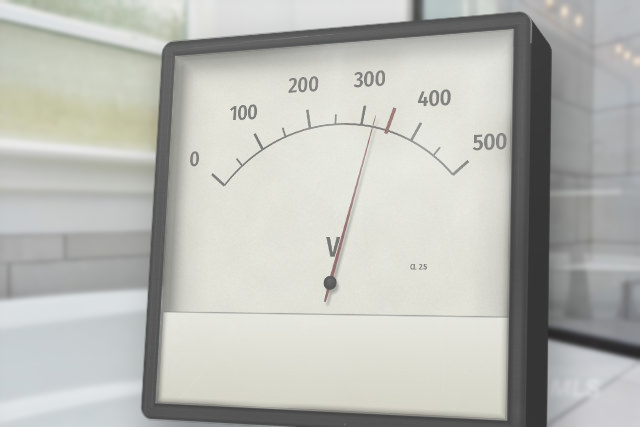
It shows value=325 unit=V
